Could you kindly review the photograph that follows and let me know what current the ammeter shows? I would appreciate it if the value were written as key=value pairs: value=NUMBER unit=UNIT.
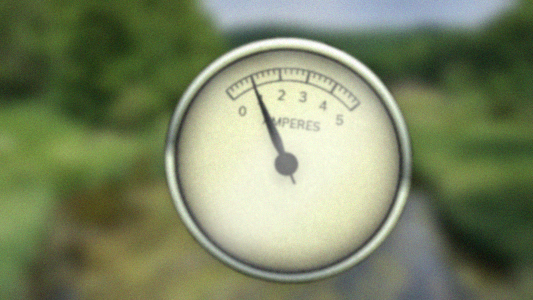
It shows value=1 unit=A
